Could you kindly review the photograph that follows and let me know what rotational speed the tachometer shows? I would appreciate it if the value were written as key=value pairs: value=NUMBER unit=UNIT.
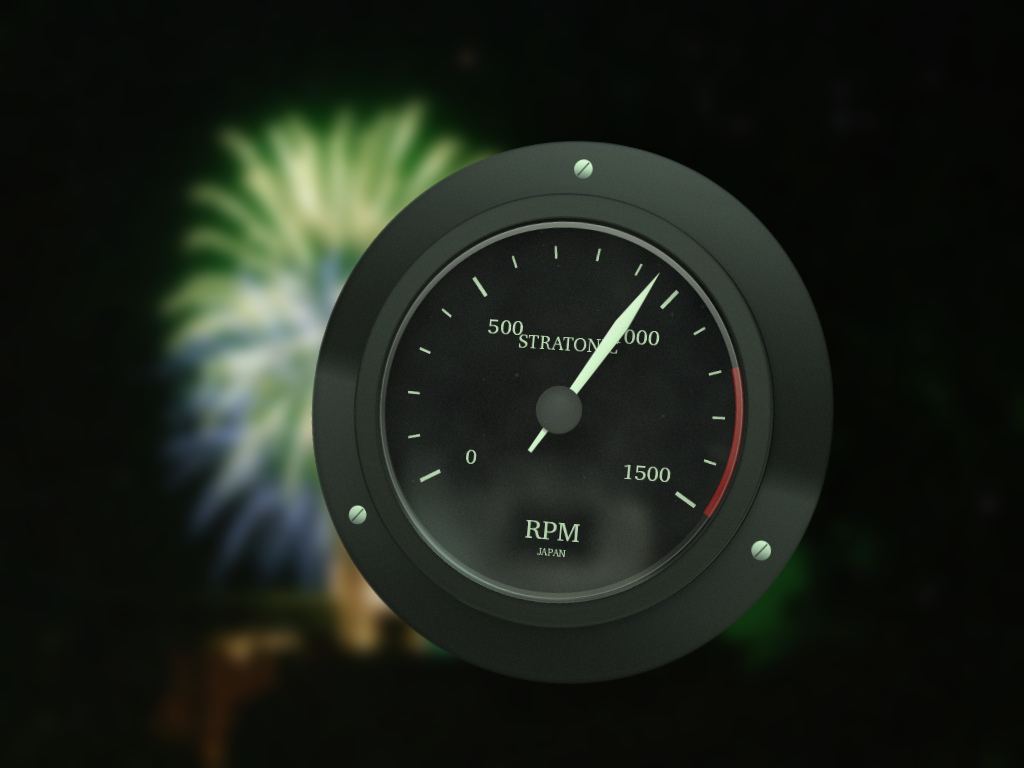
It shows value=950 unit=rpm
